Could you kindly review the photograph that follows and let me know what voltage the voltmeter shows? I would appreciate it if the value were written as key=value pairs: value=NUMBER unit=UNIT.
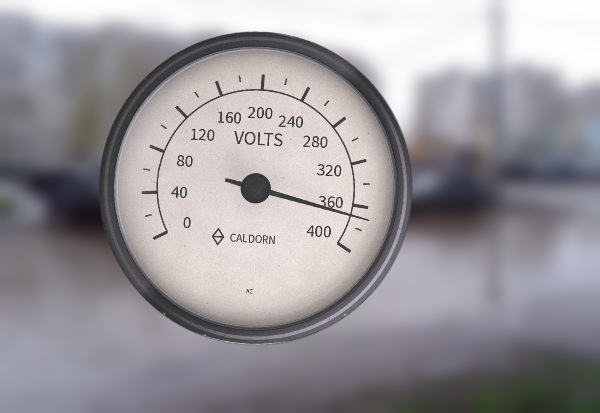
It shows value=370 unit=V
